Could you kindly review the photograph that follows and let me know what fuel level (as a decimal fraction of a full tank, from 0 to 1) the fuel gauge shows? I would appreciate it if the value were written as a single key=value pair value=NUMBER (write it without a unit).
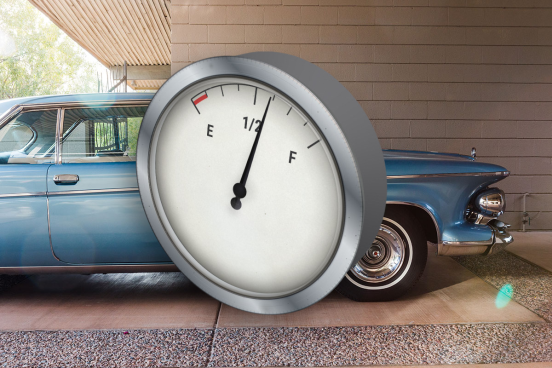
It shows value=0.625
